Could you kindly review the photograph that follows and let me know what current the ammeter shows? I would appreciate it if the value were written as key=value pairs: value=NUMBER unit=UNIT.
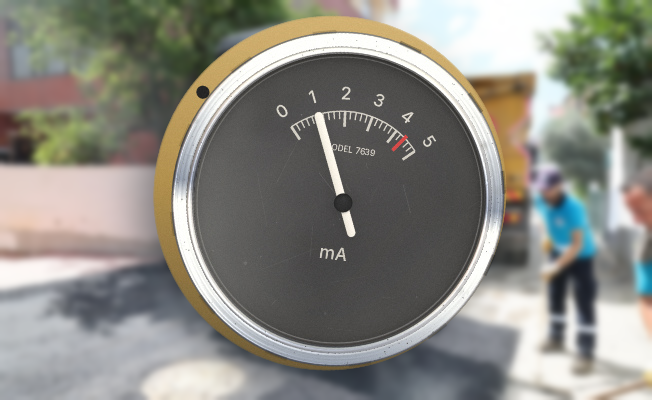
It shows value=1 unit=mA
